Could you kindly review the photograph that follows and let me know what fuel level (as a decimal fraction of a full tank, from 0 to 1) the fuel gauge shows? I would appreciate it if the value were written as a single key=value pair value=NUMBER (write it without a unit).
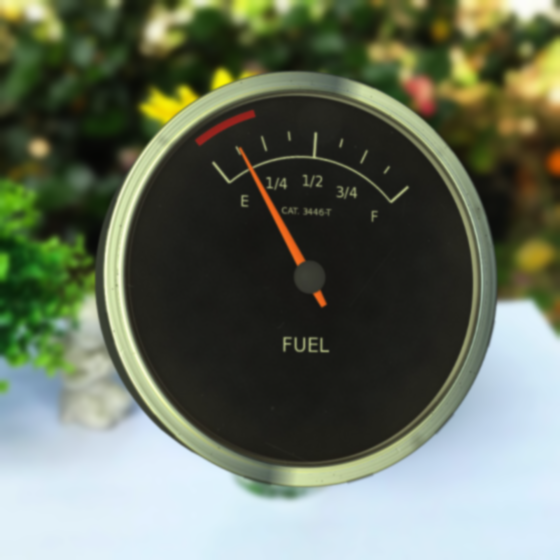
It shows value=0.125
